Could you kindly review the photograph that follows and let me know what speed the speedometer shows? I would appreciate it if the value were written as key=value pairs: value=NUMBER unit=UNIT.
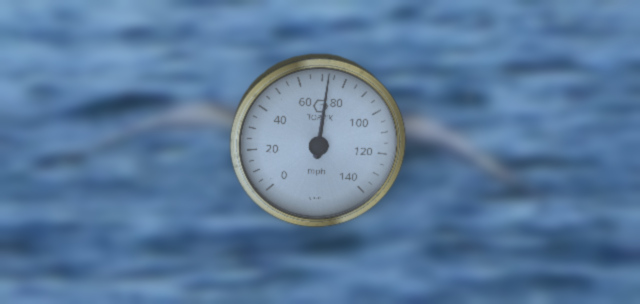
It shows value=72.5 unit=mph
